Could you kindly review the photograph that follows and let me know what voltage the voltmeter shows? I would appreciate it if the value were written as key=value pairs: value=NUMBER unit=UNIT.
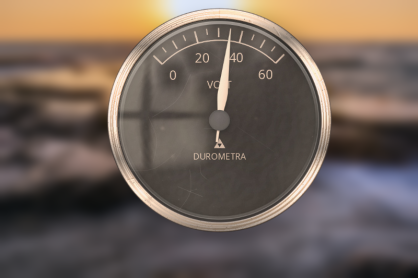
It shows value=35 unit=V
